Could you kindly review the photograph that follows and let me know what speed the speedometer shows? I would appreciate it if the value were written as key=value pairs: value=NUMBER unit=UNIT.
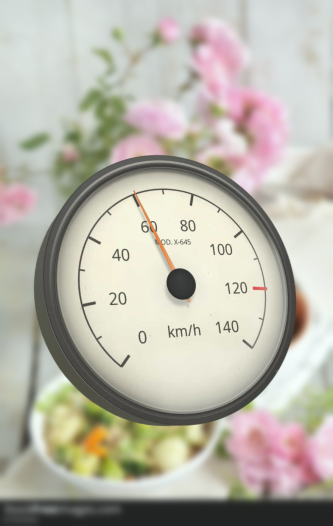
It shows value=60 unit=km/h
